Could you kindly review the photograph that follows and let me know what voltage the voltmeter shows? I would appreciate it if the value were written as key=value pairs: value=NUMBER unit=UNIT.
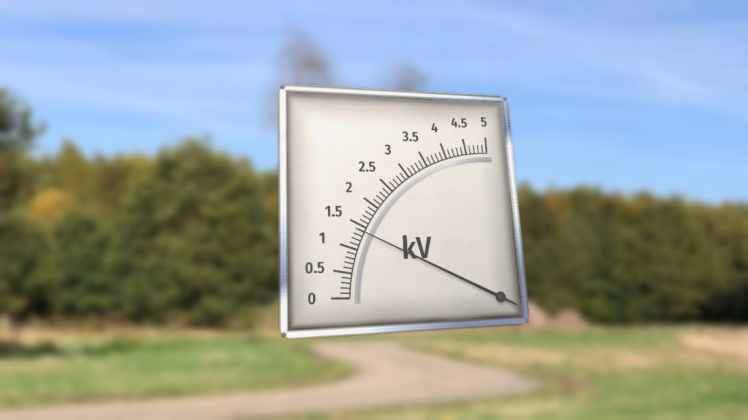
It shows value=1.4 unit=kV
